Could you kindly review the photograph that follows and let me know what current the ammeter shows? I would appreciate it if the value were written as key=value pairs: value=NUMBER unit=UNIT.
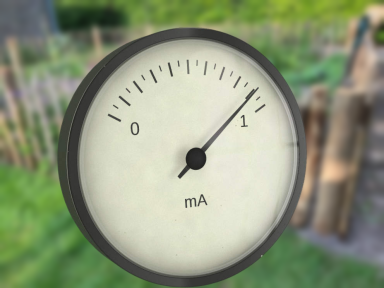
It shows value=0.9 unit=mA
